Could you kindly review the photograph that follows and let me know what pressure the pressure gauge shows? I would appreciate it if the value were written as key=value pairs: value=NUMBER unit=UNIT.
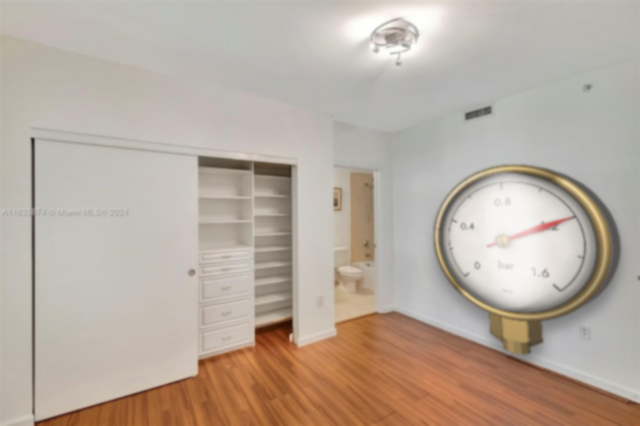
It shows value=1.2 unit=bar
